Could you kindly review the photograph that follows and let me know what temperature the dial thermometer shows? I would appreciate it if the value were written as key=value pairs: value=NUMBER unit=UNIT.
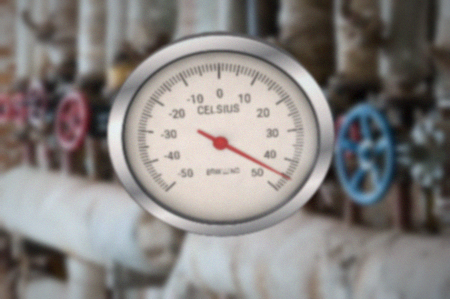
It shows value=45 unit=°C
